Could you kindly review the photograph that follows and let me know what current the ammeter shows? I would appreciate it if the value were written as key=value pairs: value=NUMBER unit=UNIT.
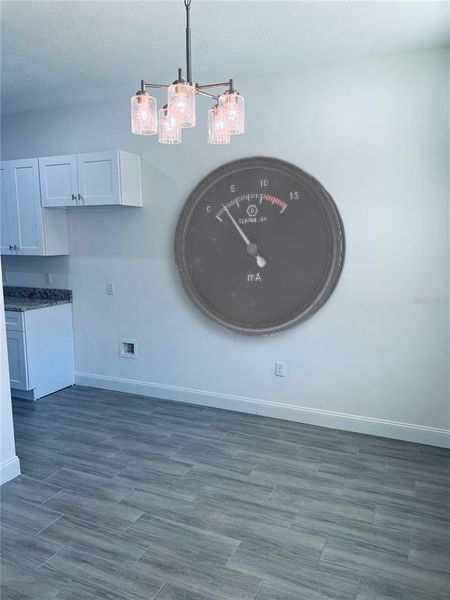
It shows value=2.5 unit=mA
